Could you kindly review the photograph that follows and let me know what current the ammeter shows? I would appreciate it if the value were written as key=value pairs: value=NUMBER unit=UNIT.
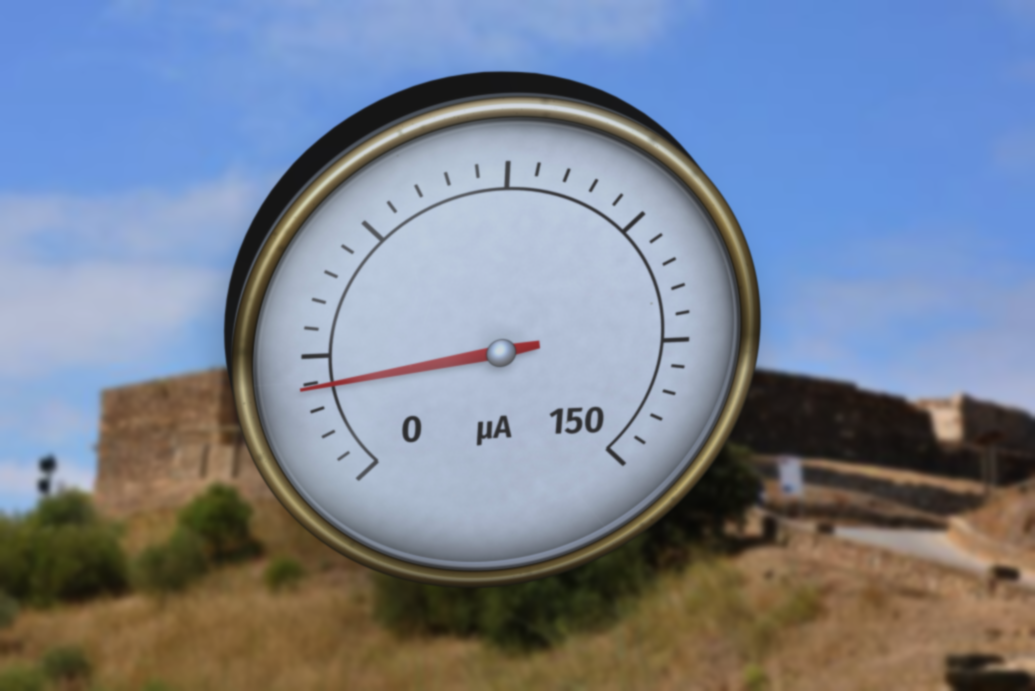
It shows value=20 unit=µA
